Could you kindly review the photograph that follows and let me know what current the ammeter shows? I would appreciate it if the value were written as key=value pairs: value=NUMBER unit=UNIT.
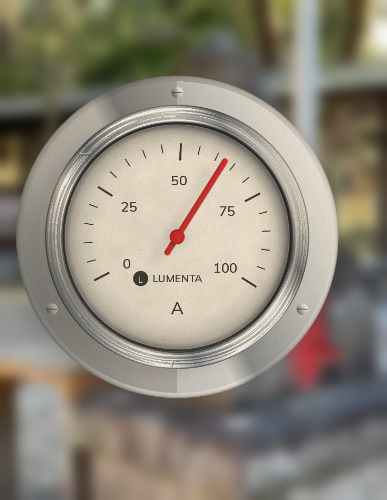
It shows value=62.5 unit=A
